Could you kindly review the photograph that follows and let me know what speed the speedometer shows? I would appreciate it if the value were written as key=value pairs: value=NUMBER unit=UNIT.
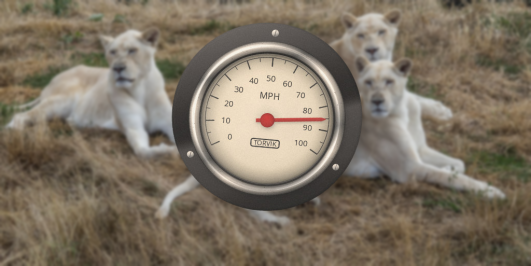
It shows value=85 unit=mph
